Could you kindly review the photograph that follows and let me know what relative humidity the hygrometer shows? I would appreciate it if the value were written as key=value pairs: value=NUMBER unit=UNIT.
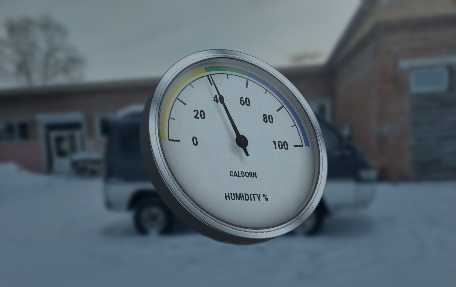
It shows value=40 unit=%
